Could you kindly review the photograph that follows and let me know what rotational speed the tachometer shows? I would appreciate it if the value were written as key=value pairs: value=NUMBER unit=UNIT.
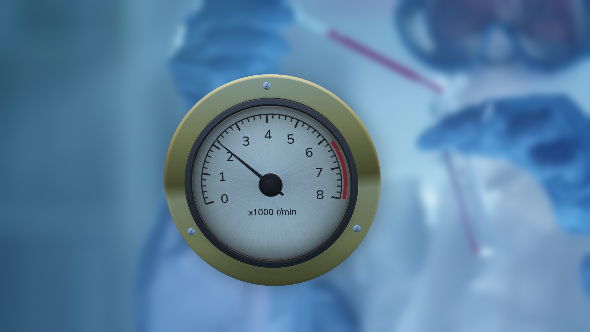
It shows value=2200 unit=rpm
